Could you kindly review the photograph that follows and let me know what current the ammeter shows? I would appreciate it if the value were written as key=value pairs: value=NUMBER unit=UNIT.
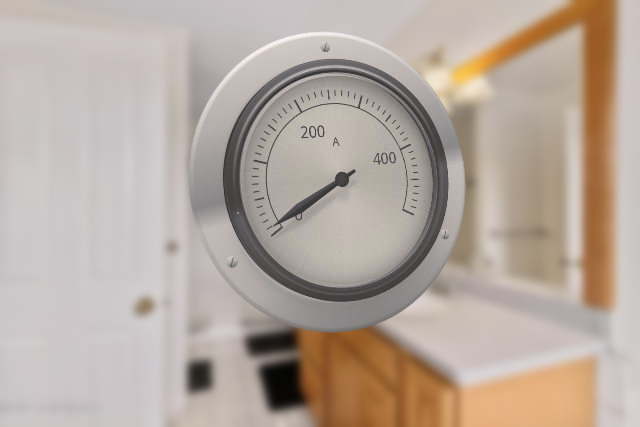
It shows value=10 unit=A
